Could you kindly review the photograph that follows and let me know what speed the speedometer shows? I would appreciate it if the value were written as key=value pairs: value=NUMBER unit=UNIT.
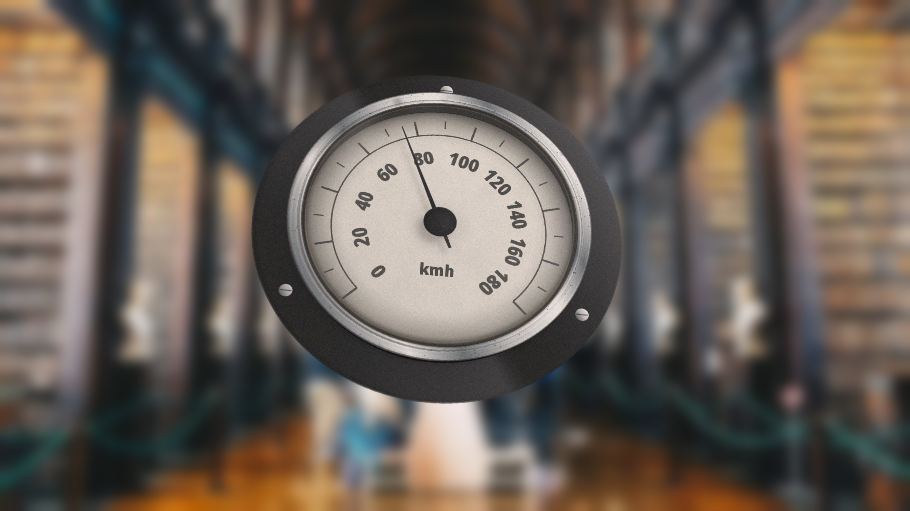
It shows value=75 unit=km/h
